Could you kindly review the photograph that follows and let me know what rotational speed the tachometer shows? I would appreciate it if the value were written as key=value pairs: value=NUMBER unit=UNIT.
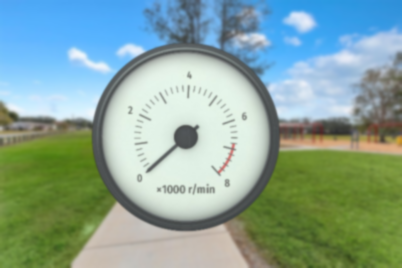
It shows value=0 unit=rpm
